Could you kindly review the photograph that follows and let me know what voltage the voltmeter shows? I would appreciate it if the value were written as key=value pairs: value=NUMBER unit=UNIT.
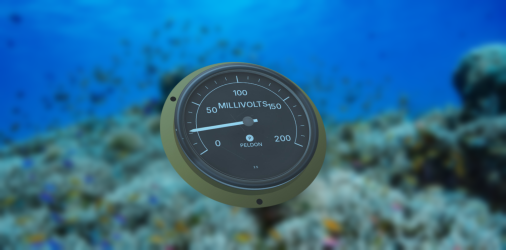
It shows value=20 unit=mV
